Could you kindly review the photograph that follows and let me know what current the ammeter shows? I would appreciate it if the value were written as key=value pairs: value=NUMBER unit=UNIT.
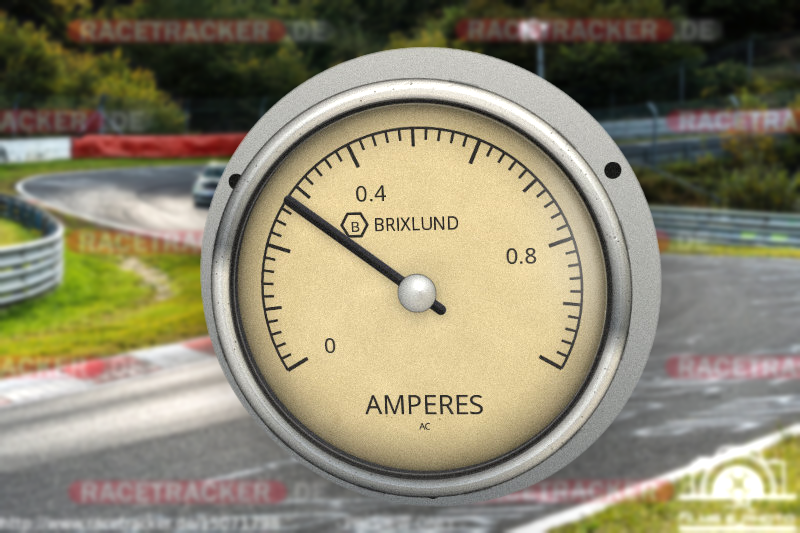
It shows value=0.28 unit=A
